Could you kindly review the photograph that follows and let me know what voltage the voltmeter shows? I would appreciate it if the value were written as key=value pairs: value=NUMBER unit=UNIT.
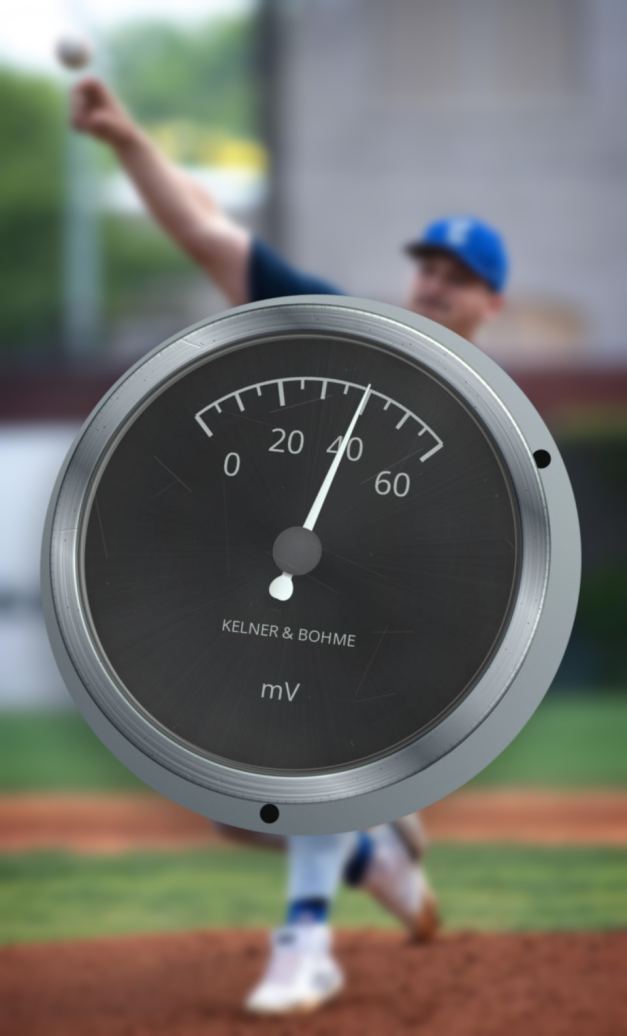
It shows value=40 unit=mV
